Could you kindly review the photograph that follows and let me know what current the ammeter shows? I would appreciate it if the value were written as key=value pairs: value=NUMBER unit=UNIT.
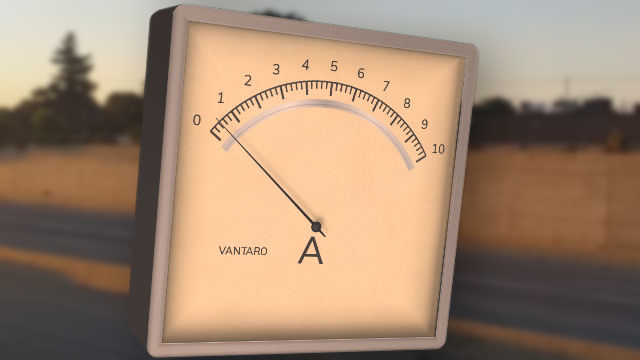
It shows value=0.4 unit=A
